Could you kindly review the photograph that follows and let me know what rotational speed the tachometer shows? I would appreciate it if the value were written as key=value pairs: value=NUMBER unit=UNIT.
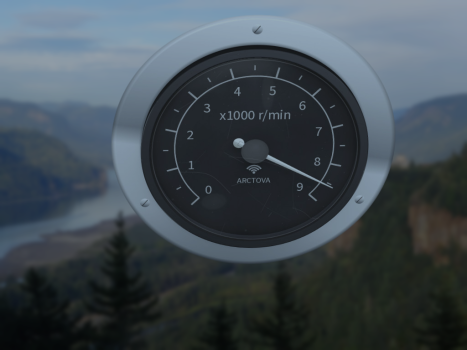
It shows value=8500 unit=rpm
